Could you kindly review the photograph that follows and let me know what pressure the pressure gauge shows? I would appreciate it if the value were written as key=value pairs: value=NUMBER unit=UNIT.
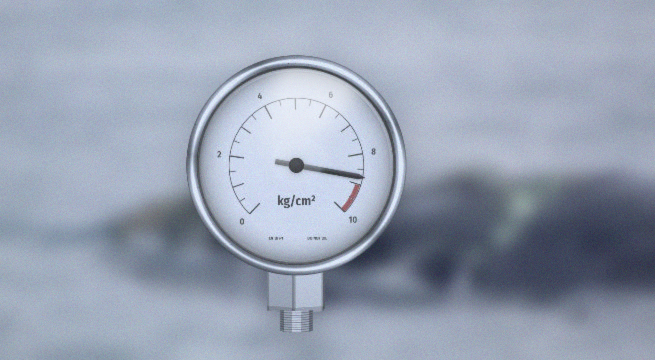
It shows value=8.75 unit=kg/cm²
